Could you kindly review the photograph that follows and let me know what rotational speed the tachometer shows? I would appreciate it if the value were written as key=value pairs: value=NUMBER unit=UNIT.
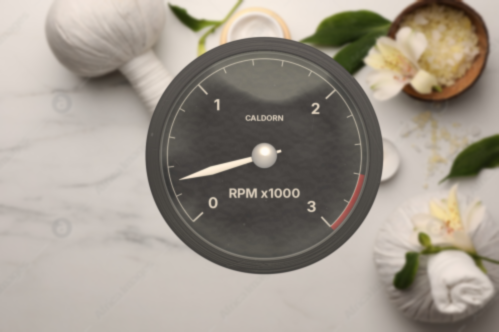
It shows value=300 unit=rpm
